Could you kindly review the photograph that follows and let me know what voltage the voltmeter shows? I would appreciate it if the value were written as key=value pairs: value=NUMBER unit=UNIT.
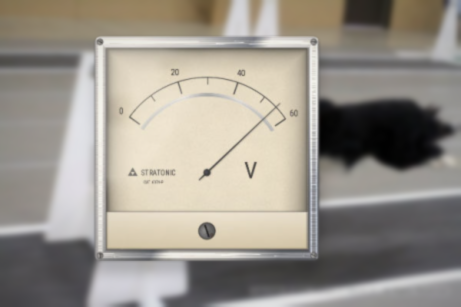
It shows value=55 unit=V
